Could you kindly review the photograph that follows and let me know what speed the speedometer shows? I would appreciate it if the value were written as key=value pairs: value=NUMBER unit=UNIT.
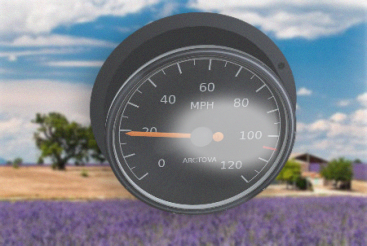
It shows value=20 unit=mph
